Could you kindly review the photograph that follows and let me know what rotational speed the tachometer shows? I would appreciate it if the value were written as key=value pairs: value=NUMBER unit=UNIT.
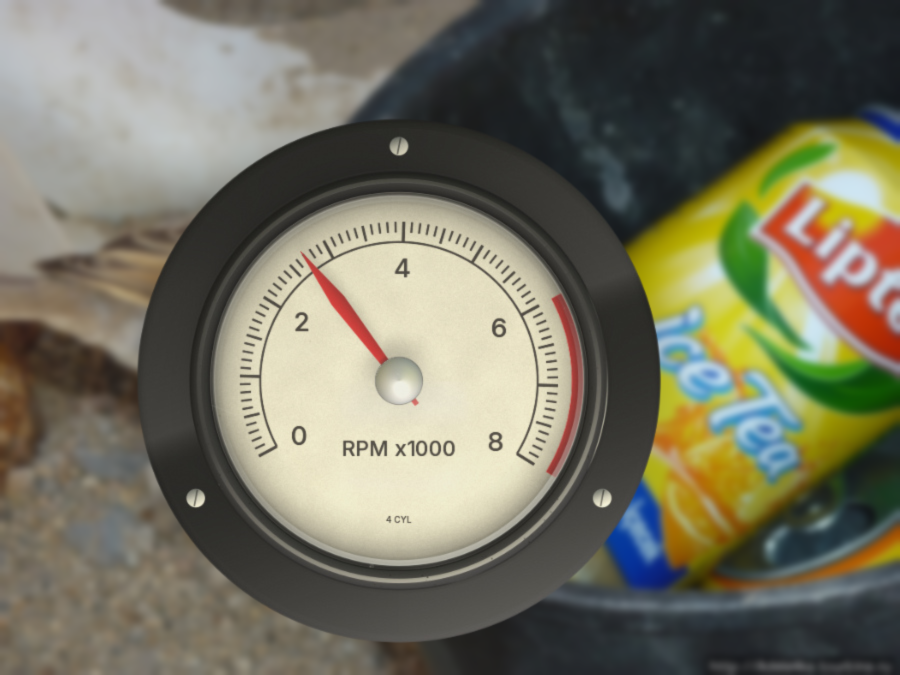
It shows value=2700 unit=rpm
